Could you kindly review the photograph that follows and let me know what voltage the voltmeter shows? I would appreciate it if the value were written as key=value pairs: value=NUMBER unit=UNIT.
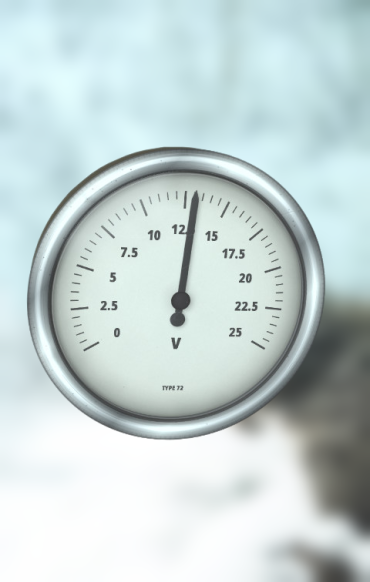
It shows value=13 unit=V
